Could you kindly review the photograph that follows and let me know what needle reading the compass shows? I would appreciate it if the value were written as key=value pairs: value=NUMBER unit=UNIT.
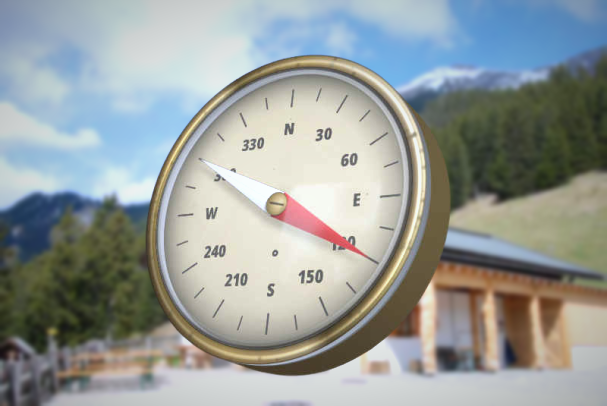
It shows value=120 unit=°
